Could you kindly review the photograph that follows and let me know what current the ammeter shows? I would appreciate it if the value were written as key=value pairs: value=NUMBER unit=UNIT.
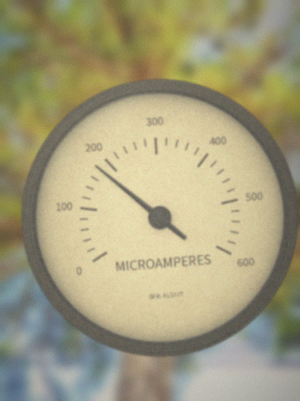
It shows value=180 unit=µA
